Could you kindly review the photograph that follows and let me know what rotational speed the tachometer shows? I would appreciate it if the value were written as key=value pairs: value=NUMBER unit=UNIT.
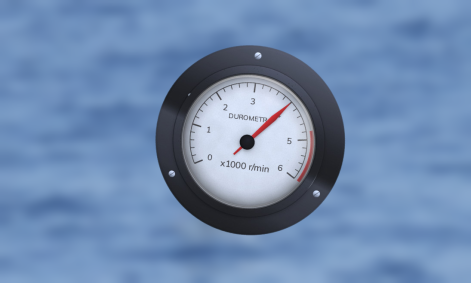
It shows value=4000 unit=rpm
